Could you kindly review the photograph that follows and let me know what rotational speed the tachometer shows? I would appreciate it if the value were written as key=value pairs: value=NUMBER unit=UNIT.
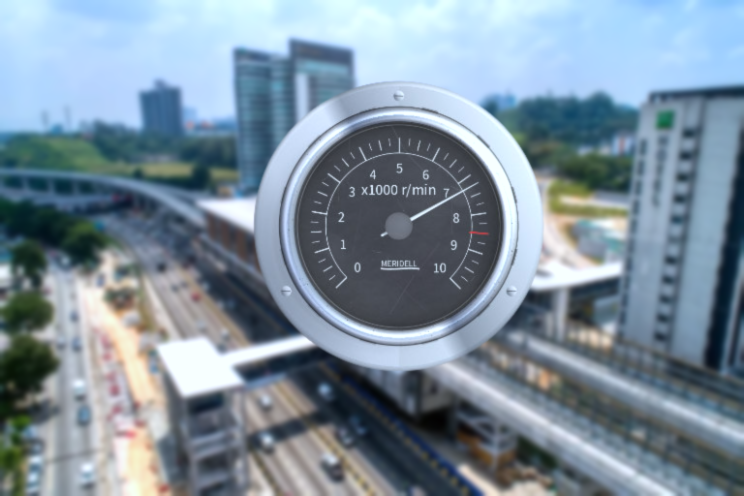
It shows value=7250 unit=rpm
